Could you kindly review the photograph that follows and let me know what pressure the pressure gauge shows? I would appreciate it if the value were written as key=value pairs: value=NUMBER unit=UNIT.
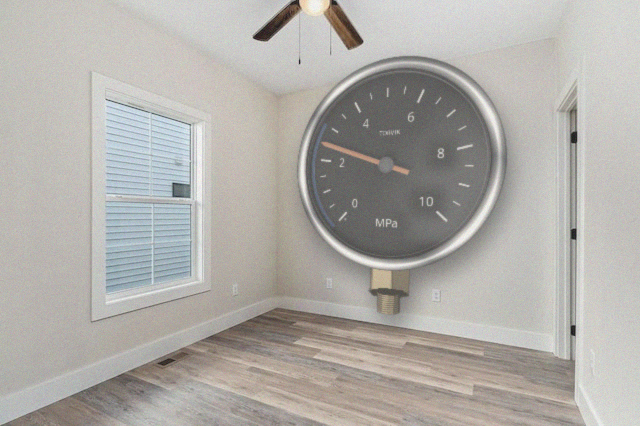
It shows value=2.5 unit=MPa
